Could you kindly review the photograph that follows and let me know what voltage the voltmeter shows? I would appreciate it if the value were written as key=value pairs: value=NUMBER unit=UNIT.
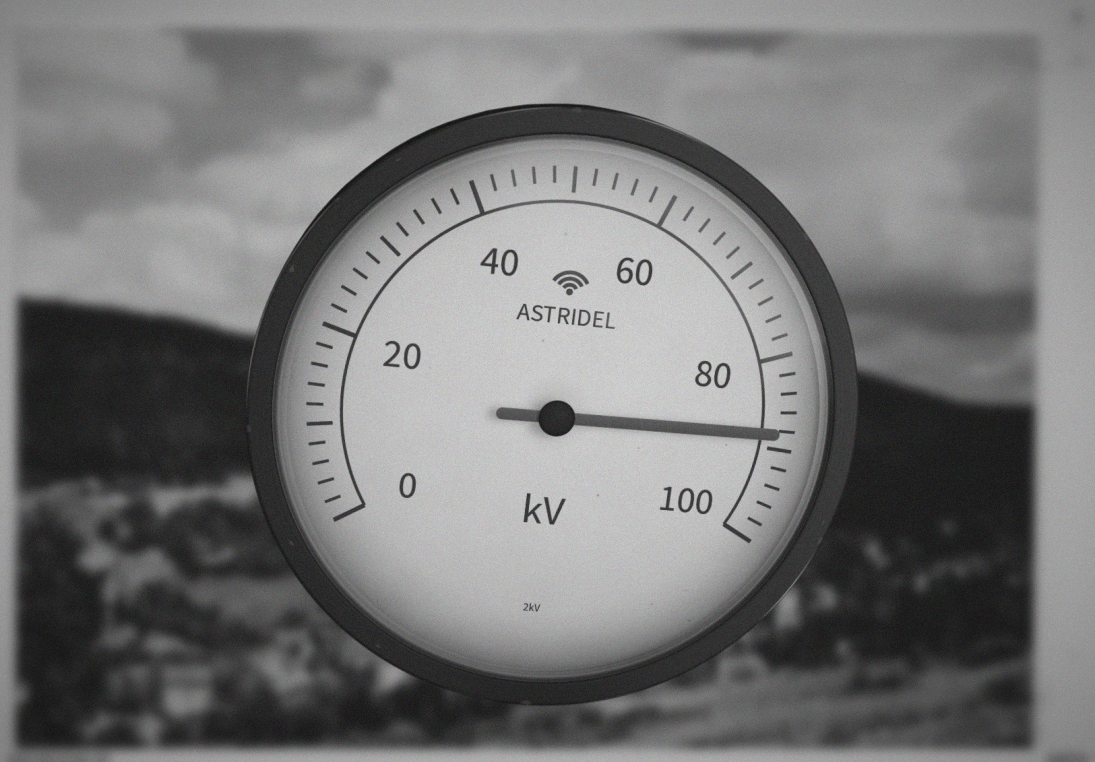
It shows value=88 unit=kV
